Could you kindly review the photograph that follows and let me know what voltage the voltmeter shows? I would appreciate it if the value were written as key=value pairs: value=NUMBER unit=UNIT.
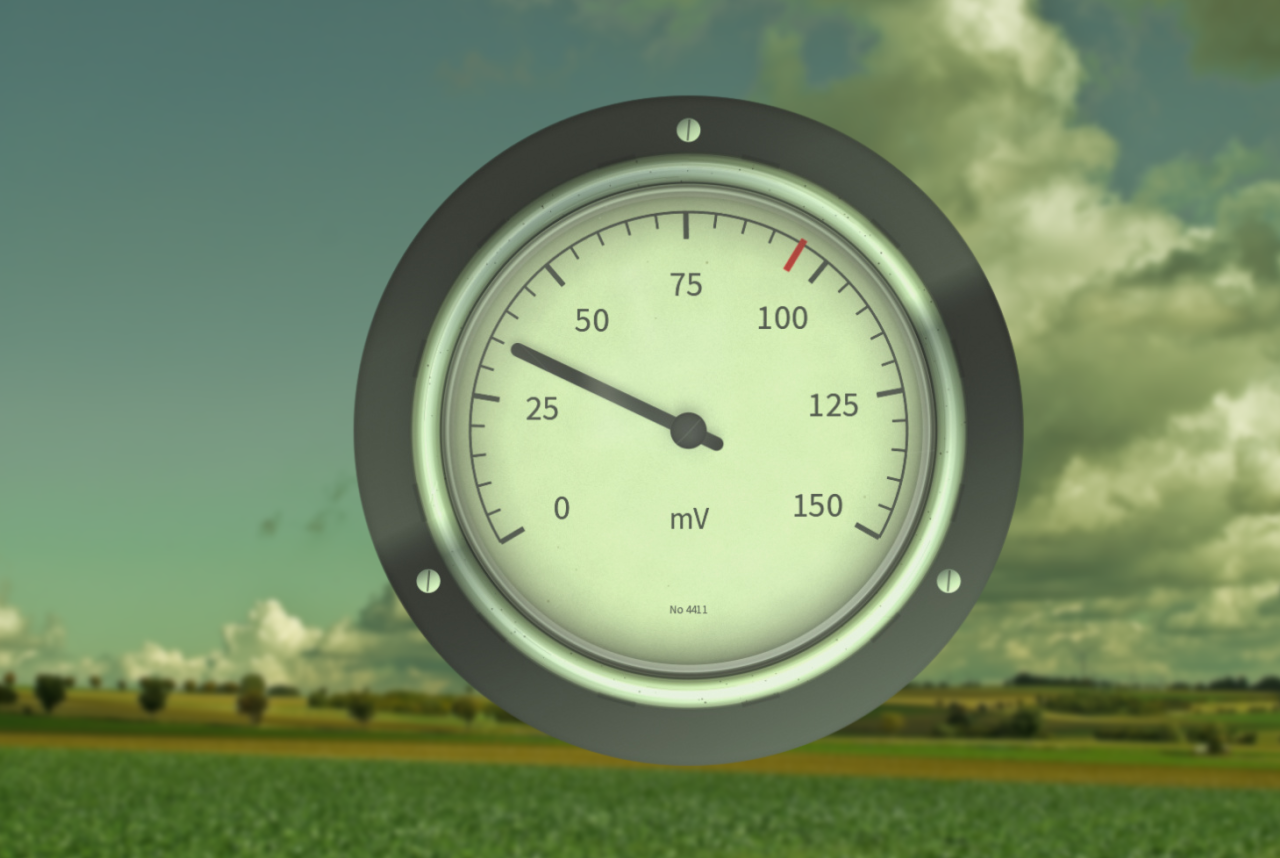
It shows value=35 unit=mV
